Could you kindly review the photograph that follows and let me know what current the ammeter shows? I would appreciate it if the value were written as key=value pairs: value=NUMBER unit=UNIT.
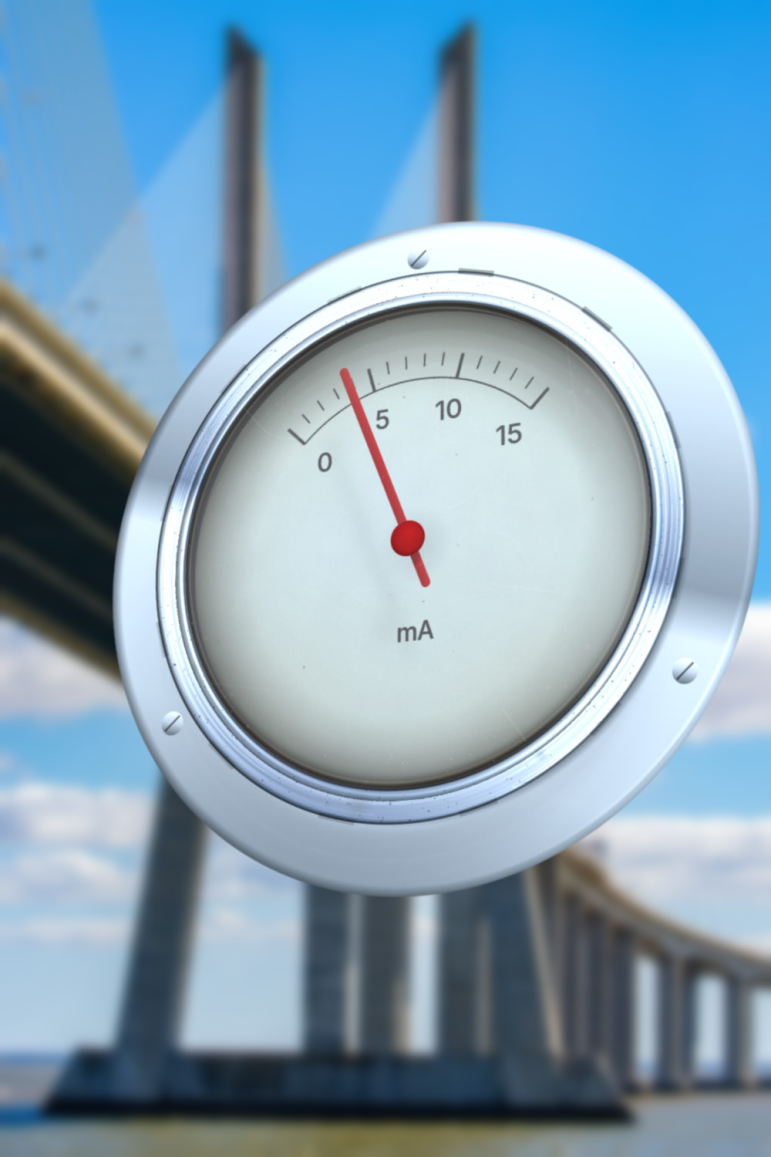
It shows value=4 unit=mA
